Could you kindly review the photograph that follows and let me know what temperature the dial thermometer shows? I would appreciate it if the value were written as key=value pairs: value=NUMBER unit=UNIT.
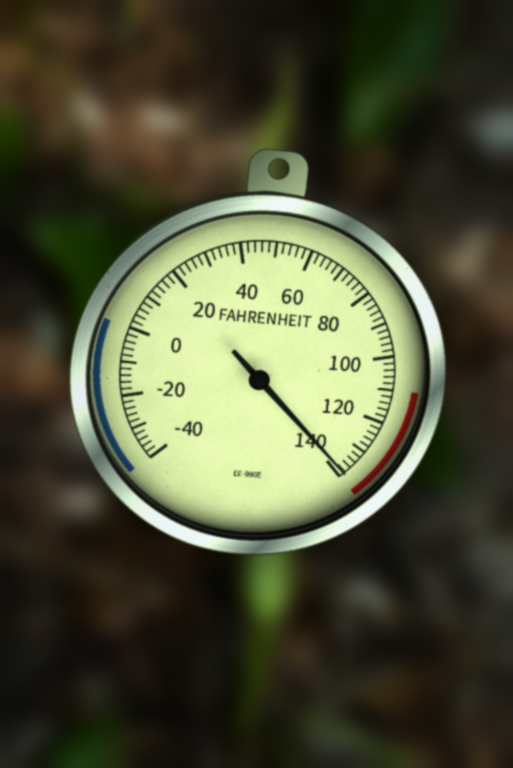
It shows value=138 unit=°F
